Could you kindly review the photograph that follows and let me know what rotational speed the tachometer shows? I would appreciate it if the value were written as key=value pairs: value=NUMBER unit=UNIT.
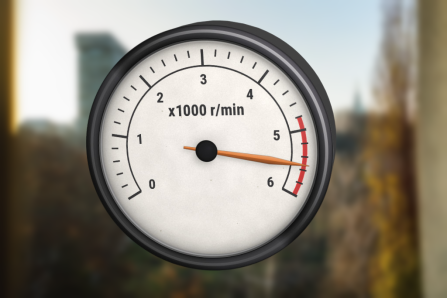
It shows value=5500 unit=rpm
